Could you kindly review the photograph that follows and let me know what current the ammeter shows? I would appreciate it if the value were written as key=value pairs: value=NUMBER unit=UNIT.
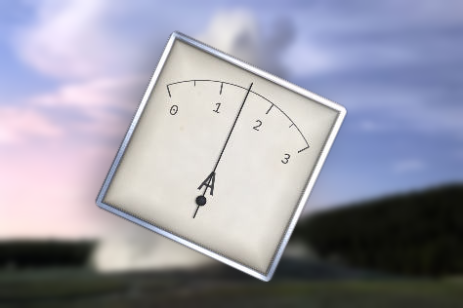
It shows value=1.5 unit=A
